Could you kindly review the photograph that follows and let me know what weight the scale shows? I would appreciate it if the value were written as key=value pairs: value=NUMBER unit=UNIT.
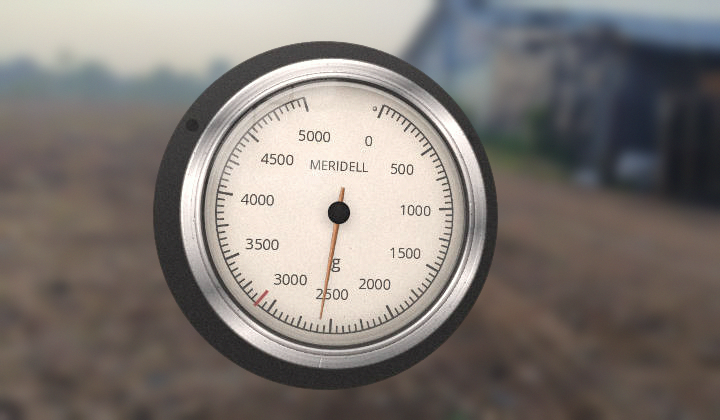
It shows value=2600 unit=g
